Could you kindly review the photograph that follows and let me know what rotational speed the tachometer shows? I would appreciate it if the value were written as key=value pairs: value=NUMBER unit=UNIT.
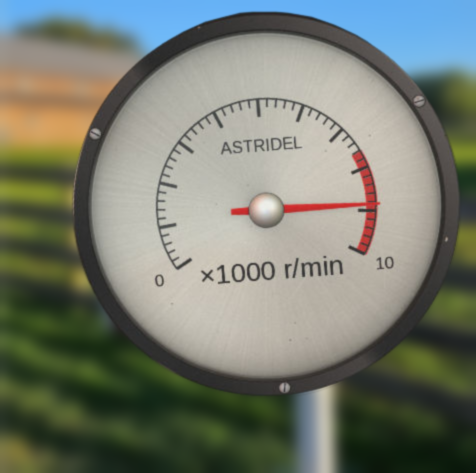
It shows value=8800 unit=rpm
